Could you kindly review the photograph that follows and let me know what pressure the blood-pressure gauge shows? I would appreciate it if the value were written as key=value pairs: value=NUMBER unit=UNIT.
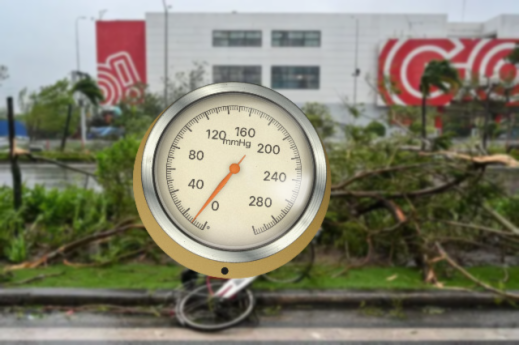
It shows value=10 unit=mmHg
